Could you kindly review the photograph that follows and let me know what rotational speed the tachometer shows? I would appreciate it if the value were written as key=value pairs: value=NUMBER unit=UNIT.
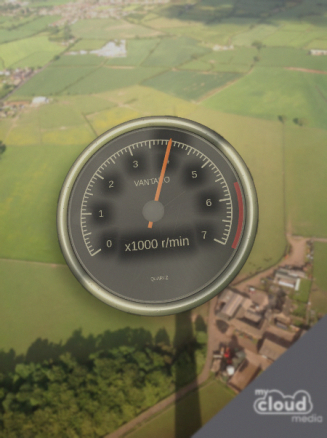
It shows value=4000 unit=rpm
